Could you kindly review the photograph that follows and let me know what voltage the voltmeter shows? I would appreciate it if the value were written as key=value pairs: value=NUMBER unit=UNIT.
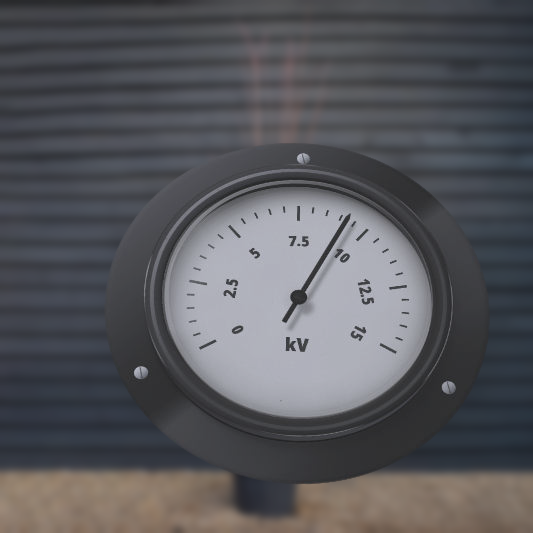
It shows value=9.25 unit=kV
